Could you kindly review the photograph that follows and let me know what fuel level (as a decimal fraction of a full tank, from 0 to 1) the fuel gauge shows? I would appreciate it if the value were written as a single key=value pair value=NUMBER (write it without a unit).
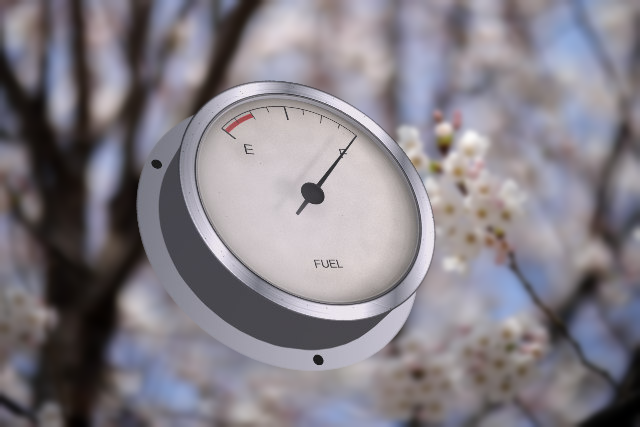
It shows value=1
